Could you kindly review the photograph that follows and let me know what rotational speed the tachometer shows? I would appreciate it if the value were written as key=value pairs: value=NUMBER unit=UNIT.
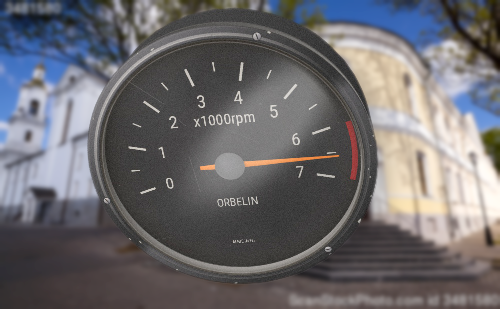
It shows value=6500 unit=rpm
